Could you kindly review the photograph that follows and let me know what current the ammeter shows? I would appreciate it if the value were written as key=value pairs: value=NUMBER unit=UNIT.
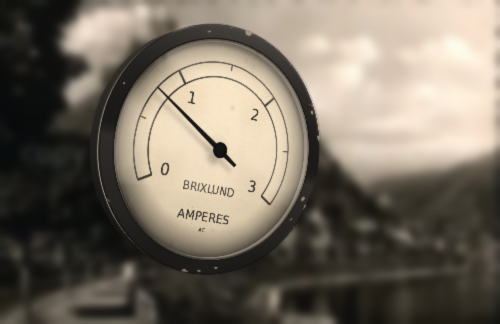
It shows value=0.75 unit=A
